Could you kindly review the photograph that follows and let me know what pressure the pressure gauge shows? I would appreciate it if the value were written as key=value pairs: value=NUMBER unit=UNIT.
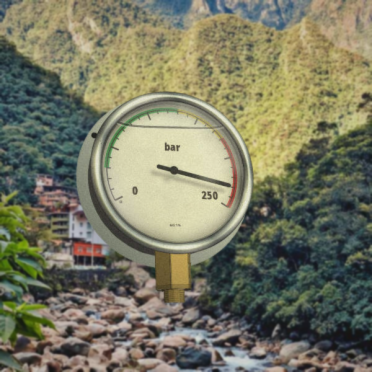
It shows value=230 unit=bar
